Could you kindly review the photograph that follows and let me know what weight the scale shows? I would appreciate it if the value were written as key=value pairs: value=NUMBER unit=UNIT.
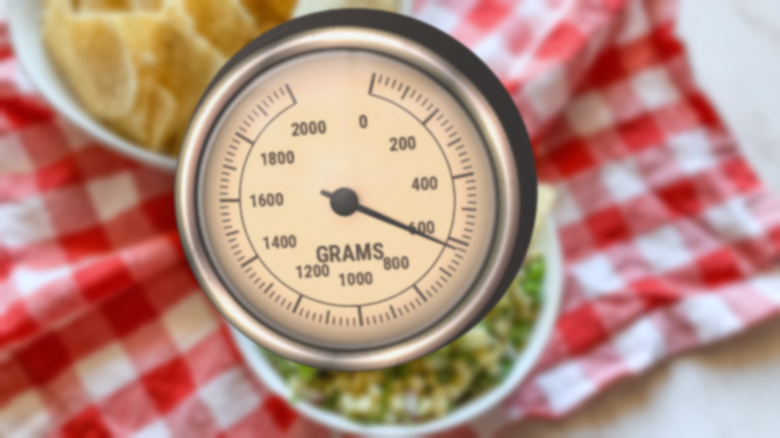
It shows value=620 unit=g
